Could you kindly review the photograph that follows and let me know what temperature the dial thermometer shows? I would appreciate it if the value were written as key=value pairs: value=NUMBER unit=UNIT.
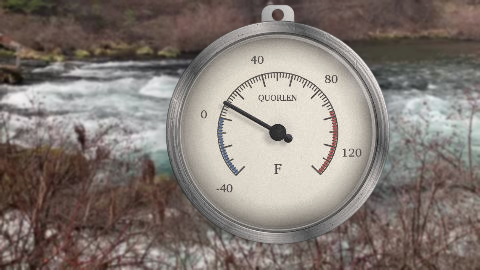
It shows value=10 unit=°F
